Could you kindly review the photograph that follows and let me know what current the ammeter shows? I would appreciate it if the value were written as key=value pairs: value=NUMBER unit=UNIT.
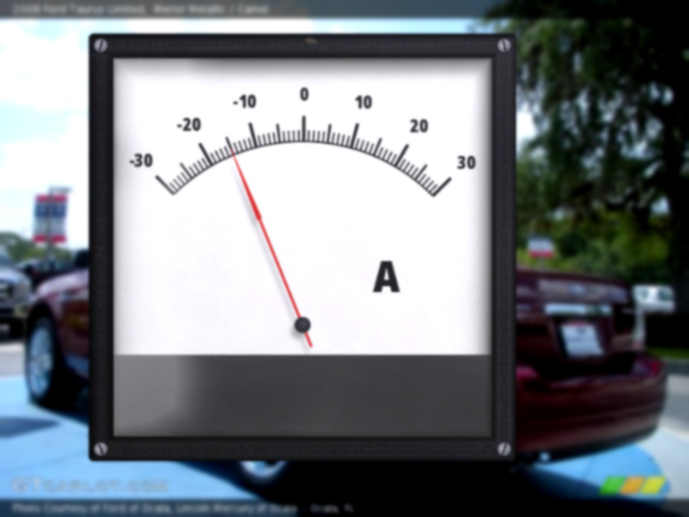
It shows value=-15 unit=A
